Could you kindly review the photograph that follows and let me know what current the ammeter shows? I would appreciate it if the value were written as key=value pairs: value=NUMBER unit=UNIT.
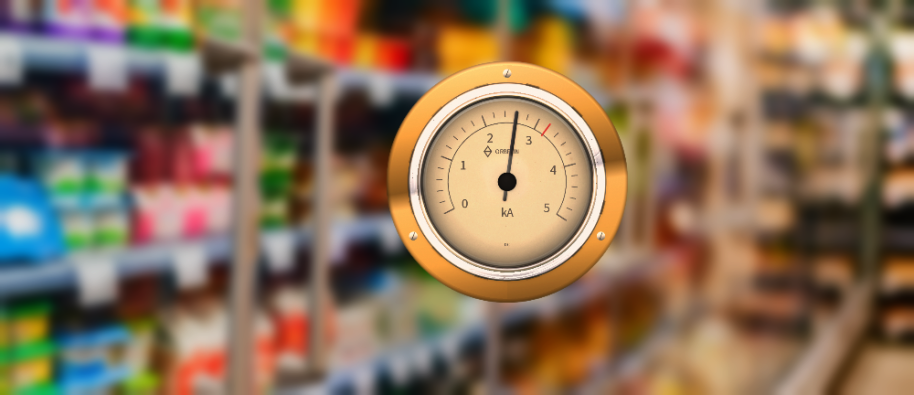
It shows value=2.6 unit=kA
